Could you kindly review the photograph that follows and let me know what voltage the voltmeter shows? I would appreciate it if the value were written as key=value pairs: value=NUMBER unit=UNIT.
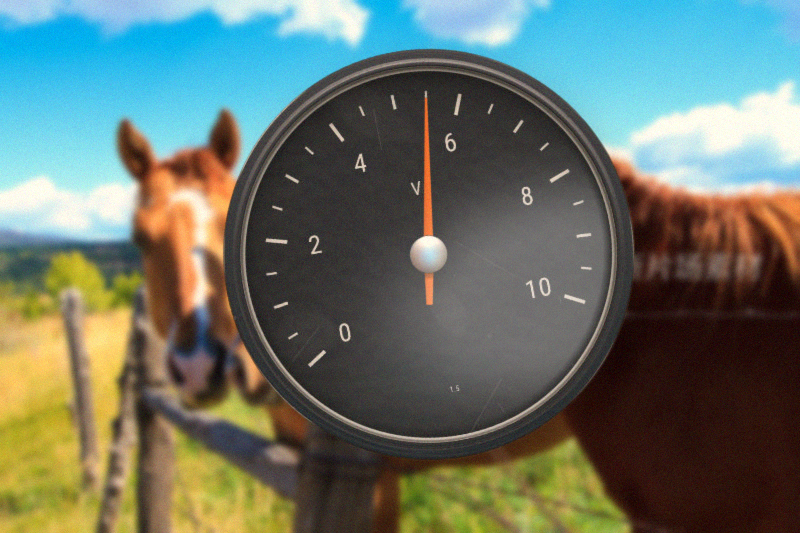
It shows value=5.5 unit=V
